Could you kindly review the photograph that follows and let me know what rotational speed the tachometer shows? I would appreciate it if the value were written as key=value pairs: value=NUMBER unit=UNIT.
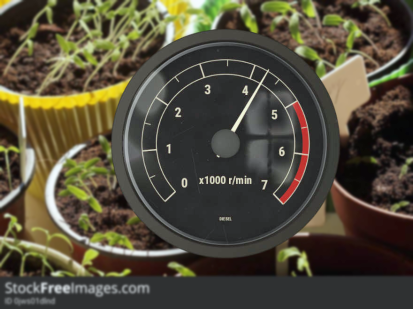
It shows value=4250 unit=rpm
